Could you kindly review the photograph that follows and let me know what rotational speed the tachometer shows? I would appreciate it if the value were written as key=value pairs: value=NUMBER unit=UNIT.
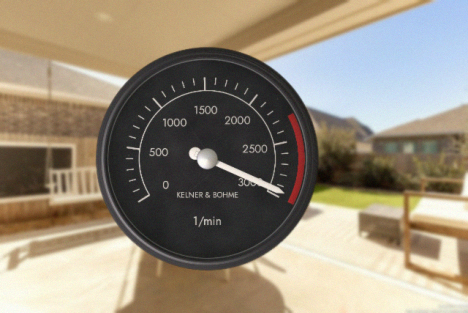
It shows value=2950 unit=rpm
